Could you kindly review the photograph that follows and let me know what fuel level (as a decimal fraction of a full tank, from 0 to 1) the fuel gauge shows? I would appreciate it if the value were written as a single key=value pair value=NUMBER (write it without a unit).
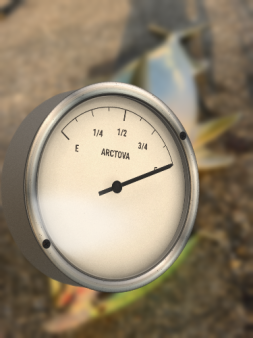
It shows value=1
